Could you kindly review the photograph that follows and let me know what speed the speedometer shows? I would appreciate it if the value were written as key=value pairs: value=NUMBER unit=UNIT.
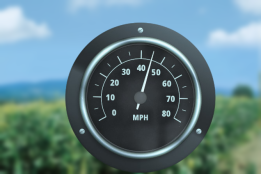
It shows value=45 unit=mph
